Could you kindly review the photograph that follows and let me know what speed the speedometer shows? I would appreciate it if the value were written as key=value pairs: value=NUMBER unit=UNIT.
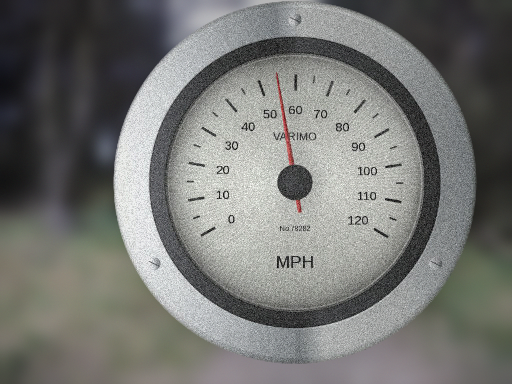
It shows value=55 unit=mph
